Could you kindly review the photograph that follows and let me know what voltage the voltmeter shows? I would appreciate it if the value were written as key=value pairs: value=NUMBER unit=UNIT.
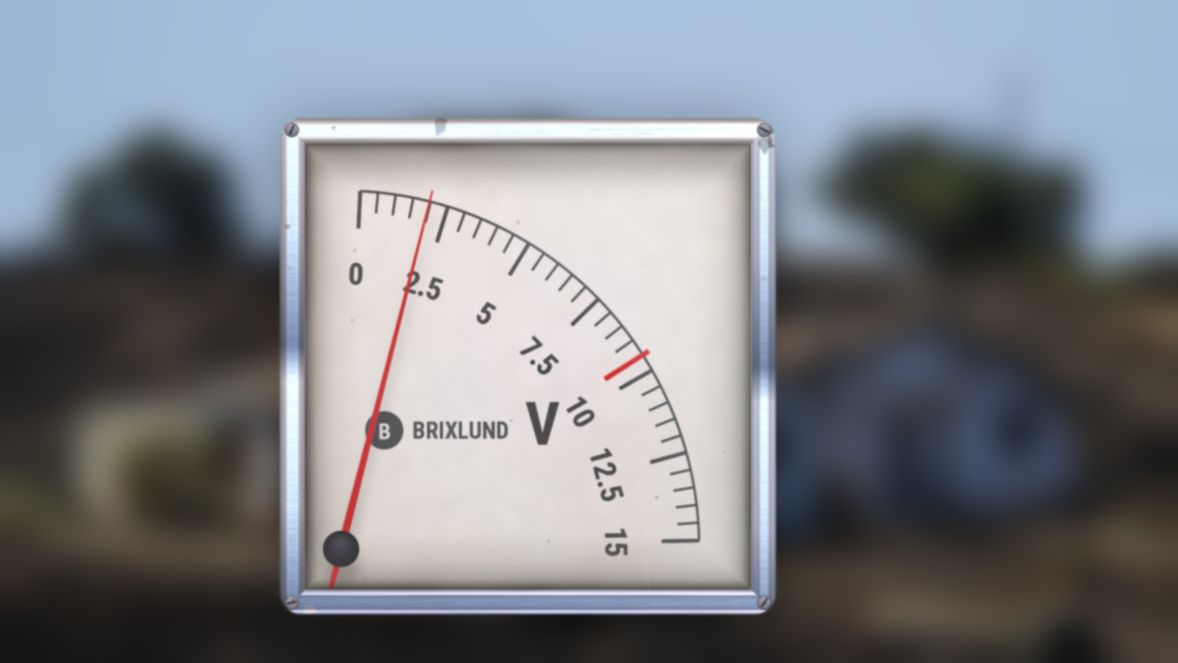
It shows value=2 unit=V
